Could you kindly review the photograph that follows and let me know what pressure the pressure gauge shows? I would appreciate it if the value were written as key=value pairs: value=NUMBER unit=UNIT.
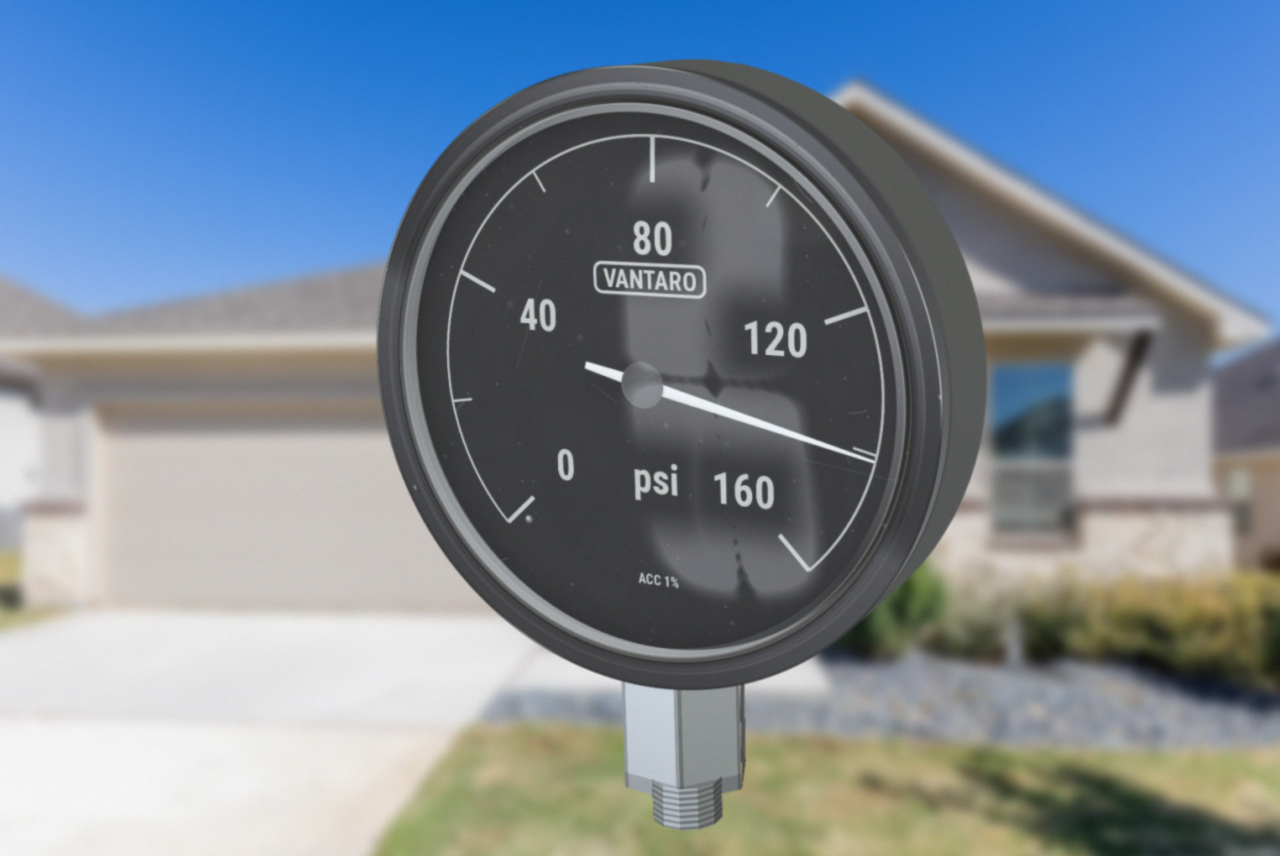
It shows value=140 unit=psi
